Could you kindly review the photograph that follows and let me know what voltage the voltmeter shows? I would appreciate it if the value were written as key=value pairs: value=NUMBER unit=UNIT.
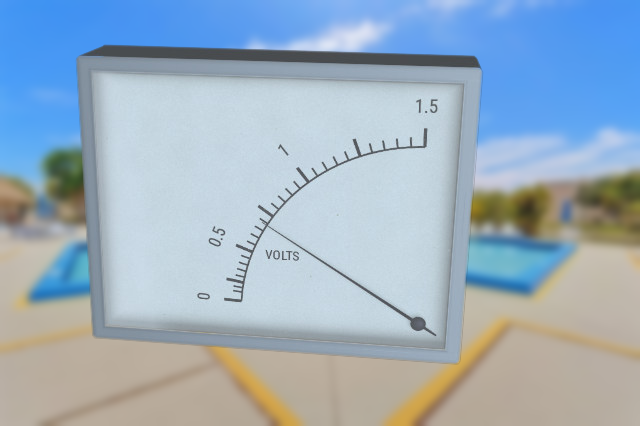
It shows value=0.7 unit=V
